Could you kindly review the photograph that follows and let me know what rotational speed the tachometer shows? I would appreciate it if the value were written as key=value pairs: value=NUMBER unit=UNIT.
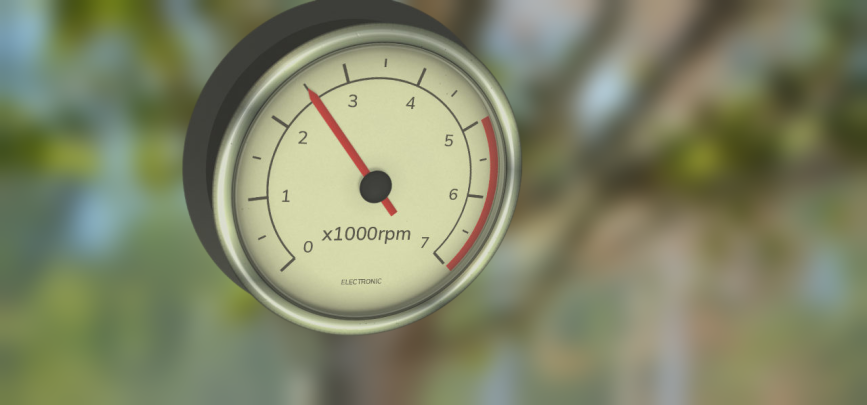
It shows value=2500 unit=rpm
